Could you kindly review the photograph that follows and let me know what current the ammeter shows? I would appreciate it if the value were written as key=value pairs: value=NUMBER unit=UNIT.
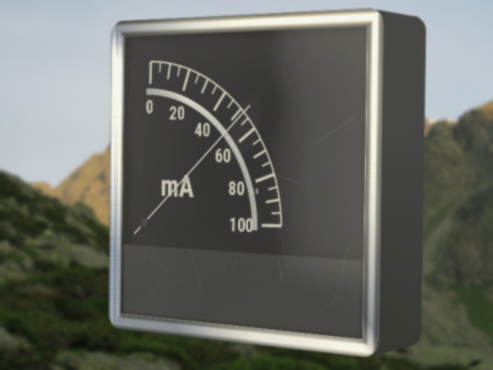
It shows value=52.5 unit=mA
